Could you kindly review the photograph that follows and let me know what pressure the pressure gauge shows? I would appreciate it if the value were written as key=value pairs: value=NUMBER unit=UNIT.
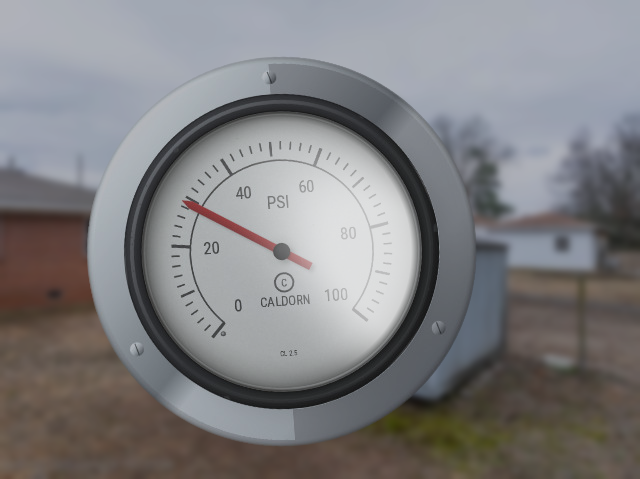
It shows value=29 unit=psi
